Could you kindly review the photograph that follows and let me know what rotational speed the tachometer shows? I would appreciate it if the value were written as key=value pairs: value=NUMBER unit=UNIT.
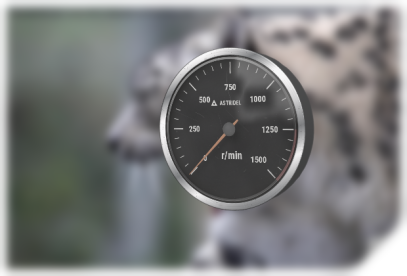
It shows value=0 unit=rpm
